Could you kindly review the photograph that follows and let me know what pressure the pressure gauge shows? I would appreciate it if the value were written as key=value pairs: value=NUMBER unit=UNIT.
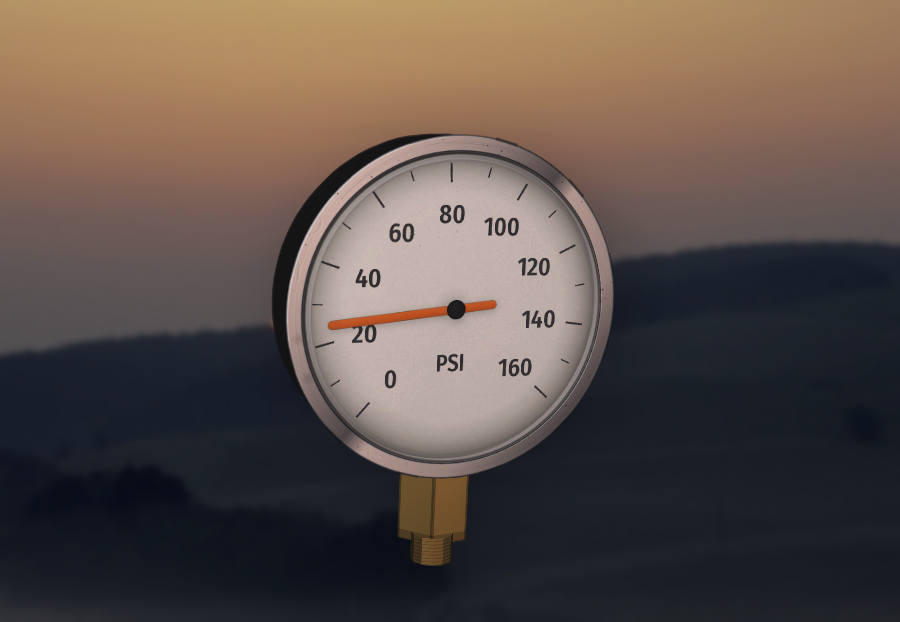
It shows value=25 unit=psi
